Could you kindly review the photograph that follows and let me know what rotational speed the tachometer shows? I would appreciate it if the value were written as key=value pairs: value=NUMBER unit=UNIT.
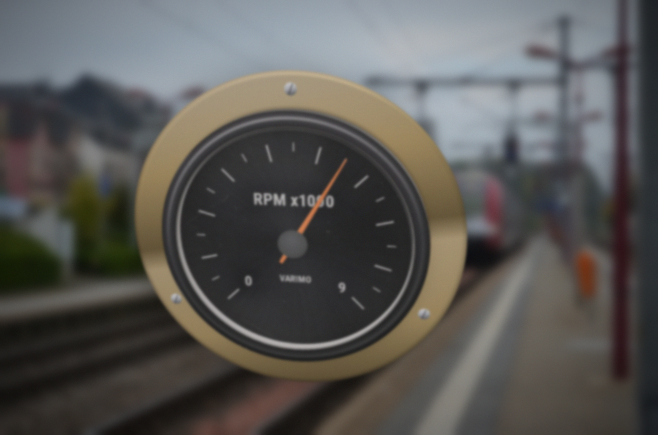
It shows value=5500 unit=rpm
